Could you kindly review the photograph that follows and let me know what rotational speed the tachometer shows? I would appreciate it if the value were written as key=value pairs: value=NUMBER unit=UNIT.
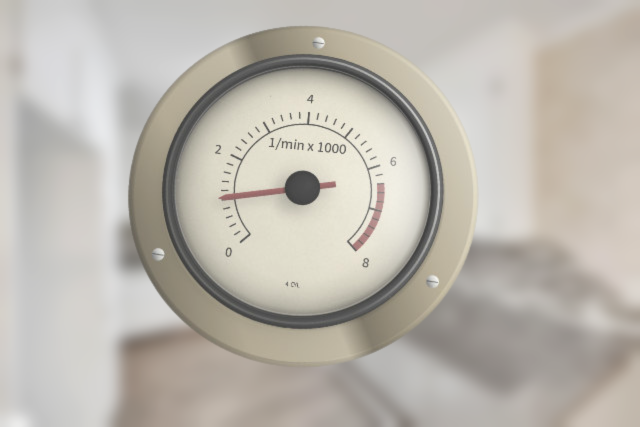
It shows value=1000 unit=rpm
